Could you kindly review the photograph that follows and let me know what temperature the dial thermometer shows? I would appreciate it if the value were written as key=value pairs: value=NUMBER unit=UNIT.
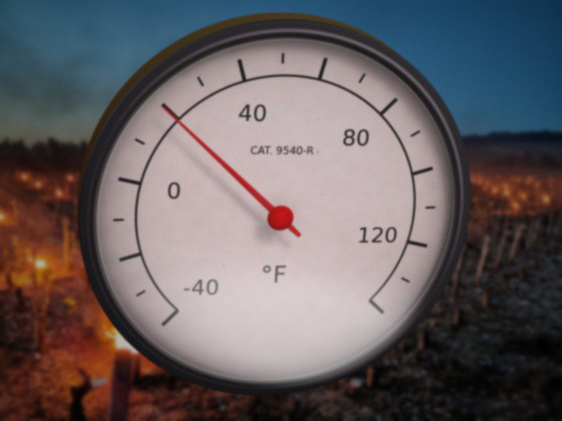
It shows value=20 unit=°F
